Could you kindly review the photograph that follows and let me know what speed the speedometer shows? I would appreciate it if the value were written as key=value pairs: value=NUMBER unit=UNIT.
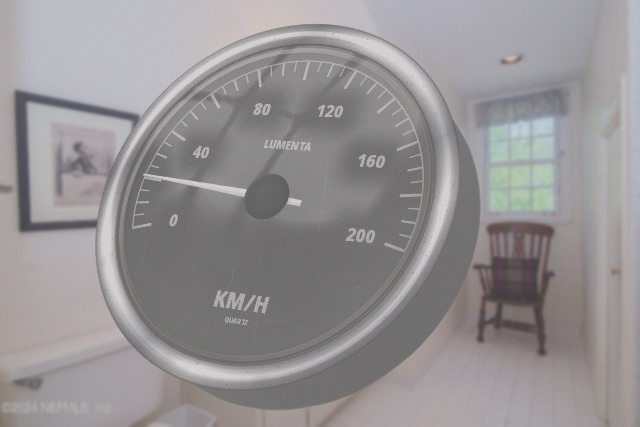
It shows value=20 unit=km/h
